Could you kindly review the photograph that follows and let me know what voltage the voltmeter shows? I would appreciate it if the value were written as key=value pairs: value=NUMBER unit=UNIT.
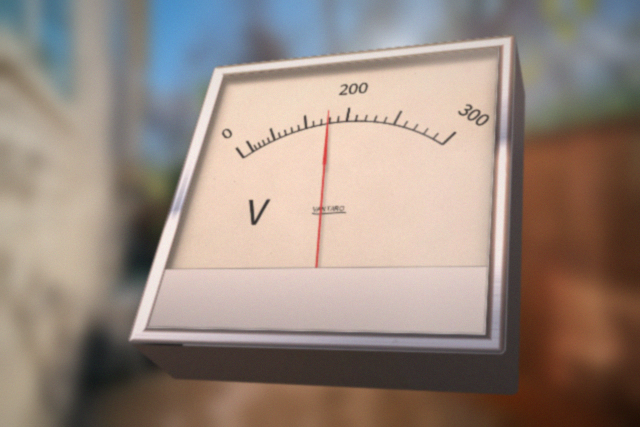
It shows value=180 unit=V
